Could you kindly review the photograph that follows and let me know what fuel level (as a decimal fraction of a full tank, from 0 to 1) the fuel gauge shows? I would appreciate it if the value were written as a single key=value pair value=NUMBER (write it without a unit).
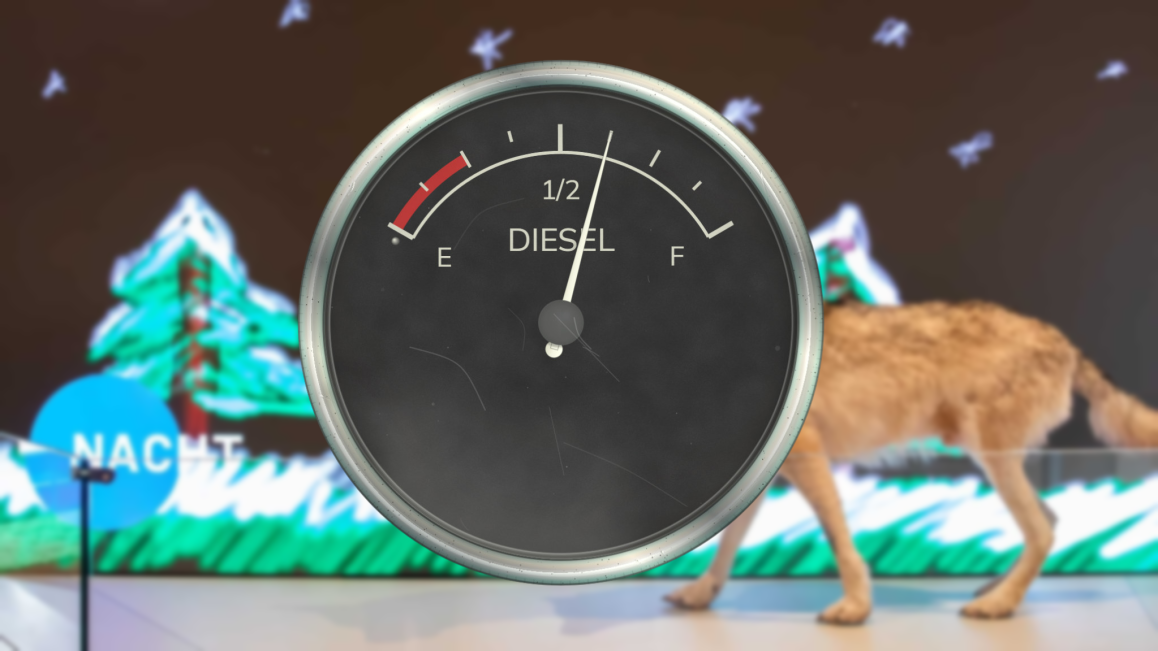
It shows value=0.625
